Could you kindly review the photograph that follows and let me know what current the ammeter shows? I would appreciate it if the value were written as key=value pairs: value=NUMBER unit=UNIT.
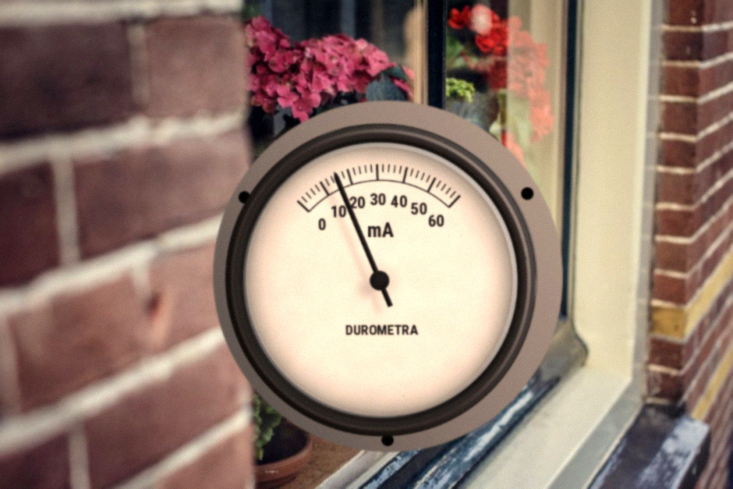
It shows value=16 unit=mA
